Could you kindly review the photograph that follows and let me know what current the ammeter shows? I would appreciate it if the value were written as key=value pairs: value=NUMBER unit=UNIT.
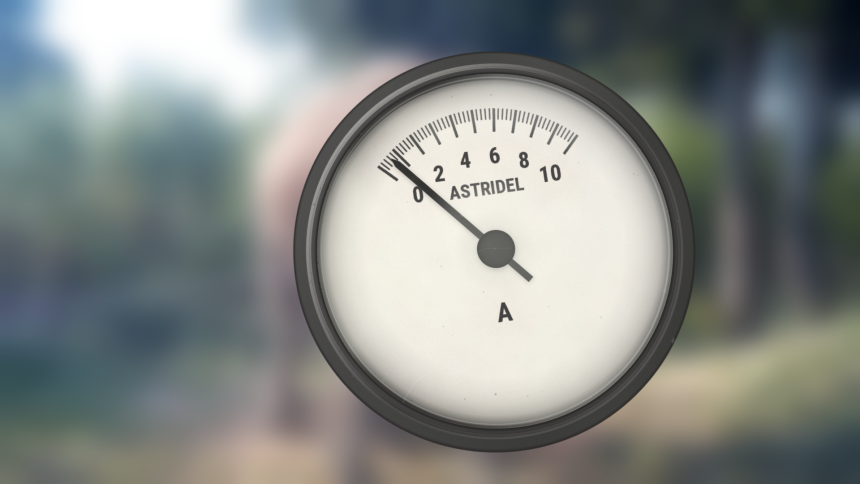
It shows value=0.6 unit=A
